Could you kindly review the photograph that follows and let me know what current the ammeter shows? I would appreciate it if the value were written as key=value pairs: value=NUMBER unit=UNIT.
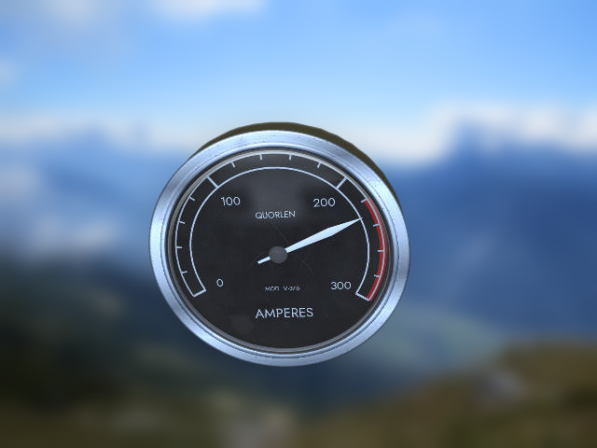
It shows value=230 unit=A
